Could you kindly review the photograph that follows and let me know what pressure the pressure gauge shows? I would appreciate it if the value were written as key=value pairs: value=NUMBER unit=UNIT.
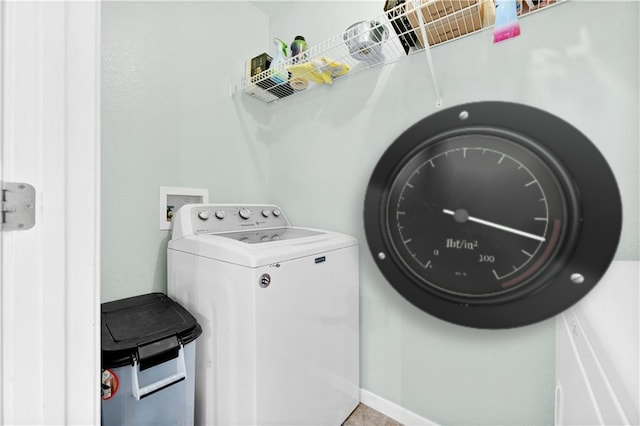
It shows value=85 unit=psi
